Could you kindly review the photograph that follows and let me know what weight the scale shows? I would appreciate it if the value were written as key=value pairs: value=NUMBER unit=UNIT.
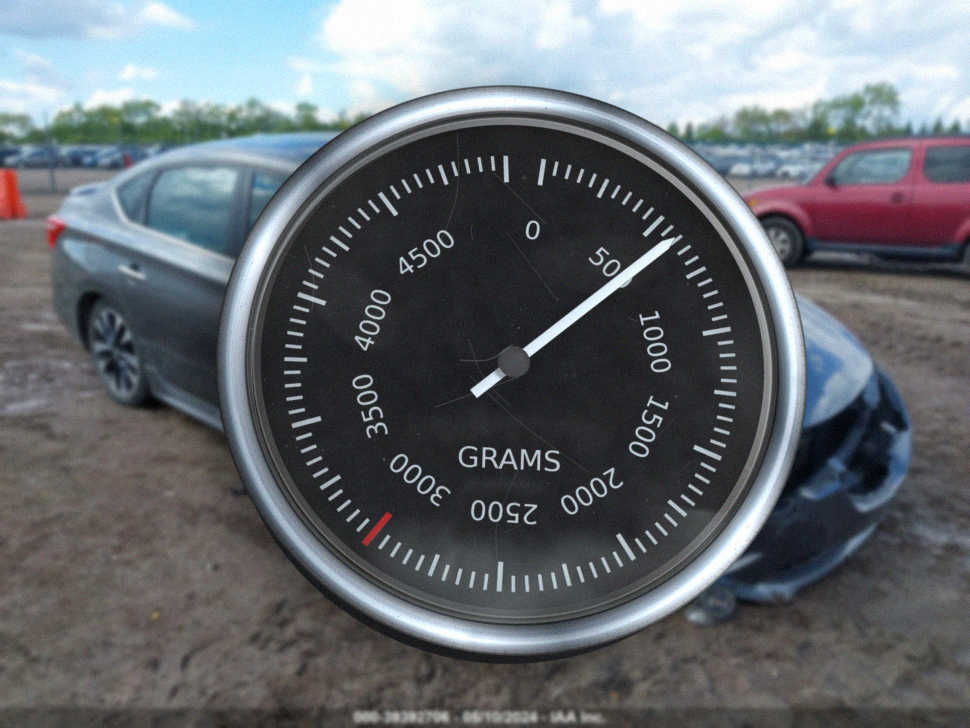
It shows value=600 unit=g
